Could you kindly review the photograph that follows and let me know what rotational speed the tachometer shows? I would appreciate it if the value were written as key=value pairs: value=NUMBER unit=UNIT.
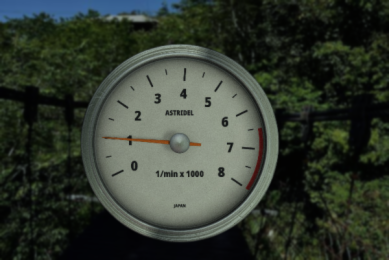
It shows value=1000 unit=rpm
